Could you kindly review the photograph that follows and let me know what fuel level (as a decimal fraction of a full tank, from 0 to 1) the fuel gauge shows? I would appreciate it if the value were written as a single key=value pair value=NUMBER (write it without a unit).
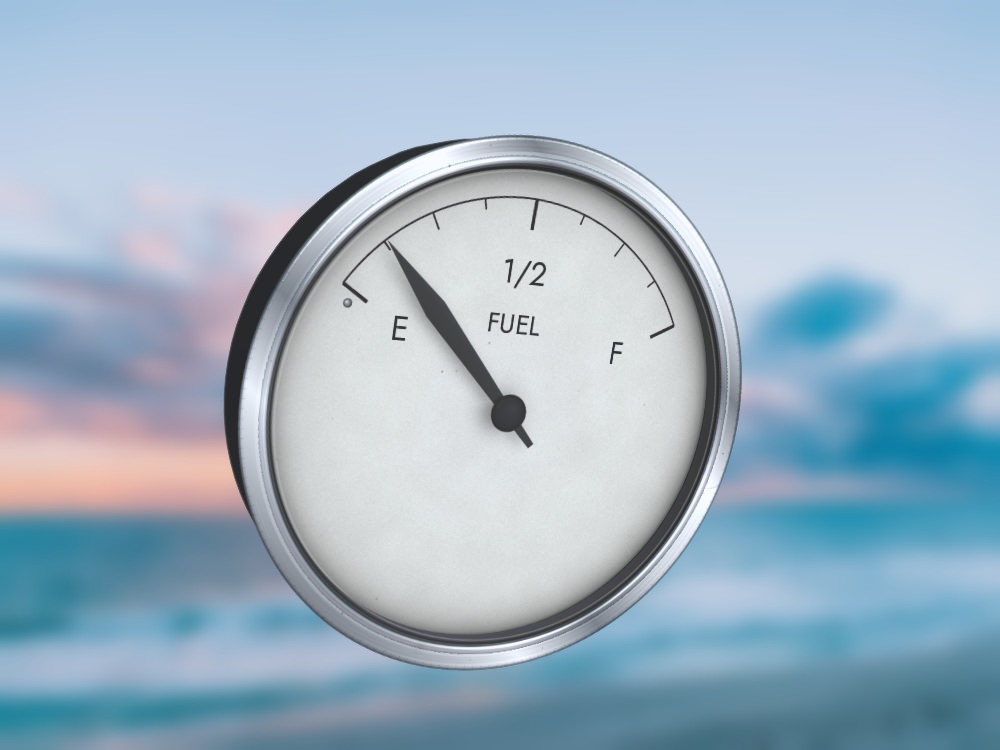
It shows value=0.125
